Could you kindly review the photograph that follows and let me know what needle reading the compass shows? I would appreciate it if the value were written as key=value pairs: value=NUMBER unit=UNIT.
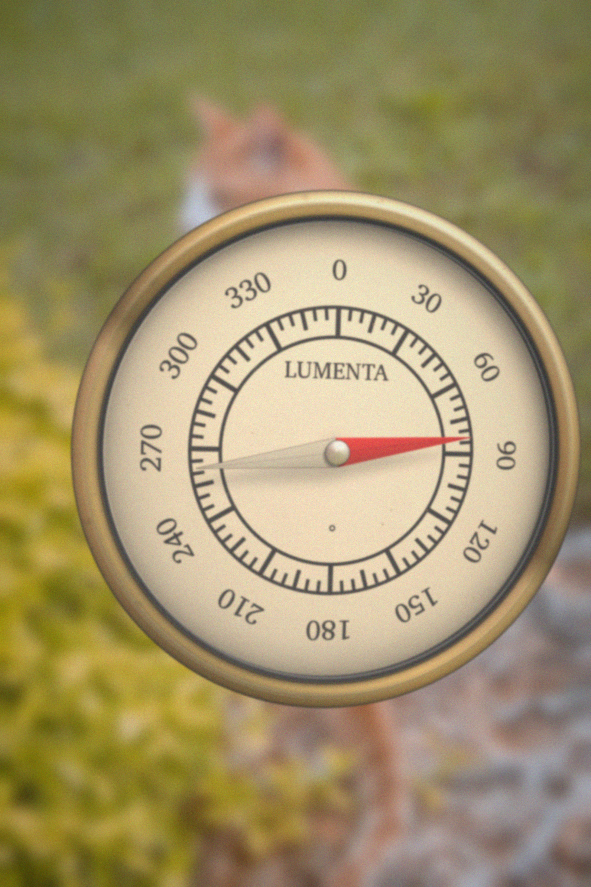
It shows value=82.5 unit=°
